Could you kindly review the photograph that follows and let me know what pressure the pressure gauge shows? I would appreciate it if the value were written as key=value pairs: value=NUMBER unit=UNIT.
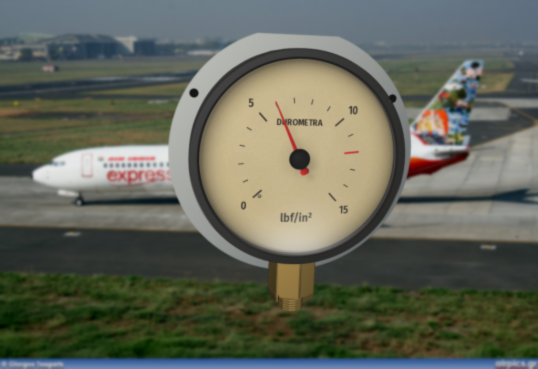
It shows value=6 unit=psi
